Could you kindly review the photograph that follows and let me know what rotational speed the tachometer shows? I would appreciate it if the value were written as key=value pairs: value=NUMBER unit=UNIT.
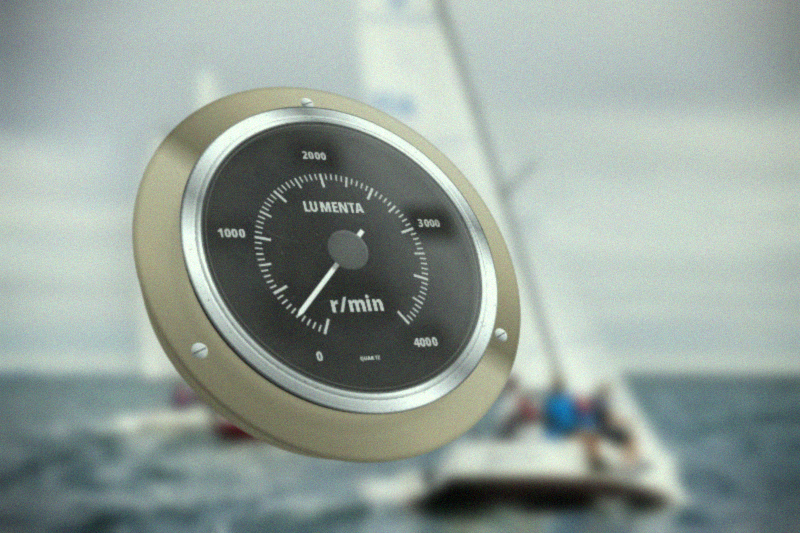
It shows value=250 unit=rpm
